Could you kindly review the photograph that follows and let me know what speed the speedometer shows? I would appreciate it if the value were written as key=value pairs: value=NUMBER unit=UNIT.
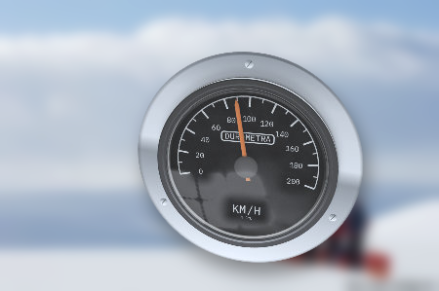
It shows value=90 unit=km/h
